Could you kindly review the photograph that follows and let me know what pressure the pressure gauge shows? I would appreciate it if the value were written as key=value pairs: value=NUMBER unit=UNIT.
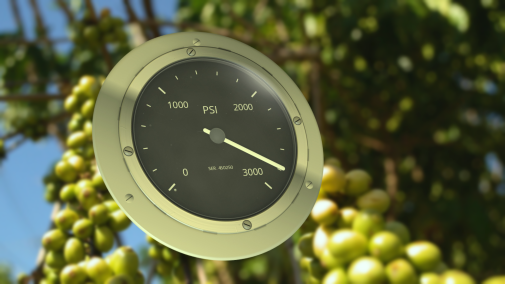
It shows value=2800 unit=psi
